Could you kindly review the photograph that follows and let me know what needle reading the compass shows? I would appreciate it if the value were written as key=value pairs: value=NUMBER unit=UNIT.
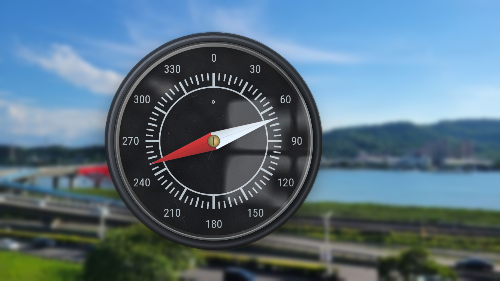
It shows value=250 unit=°
